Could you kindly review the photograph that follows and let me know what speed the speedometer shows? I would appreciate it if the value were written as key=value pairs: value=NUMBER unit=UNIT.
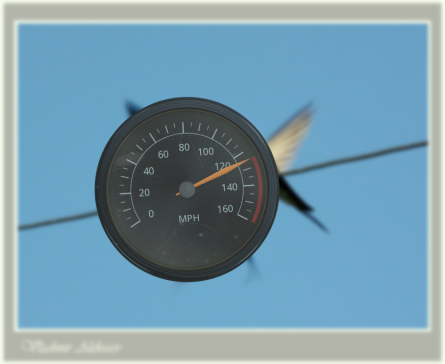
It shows value=125 unit=mph
